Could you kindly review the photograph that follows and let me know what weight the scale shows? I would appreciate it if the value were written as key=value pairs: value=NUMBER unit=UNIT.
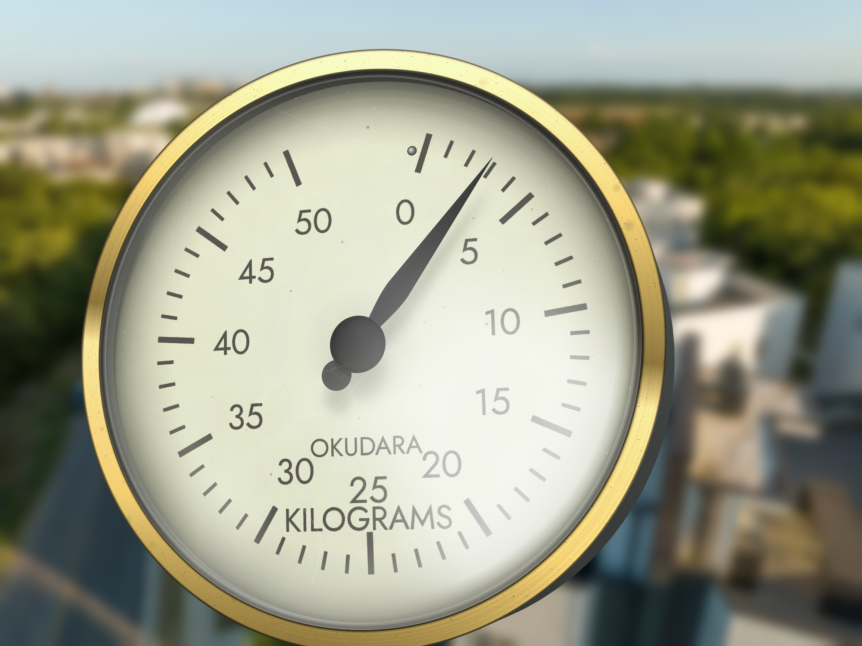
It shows value=3 unit=kg
